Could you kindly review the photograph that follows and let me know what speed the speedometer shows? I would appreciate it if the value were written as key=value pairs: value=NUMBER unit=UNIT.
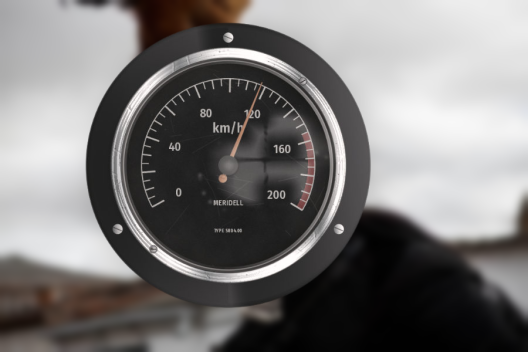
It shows value=117.5 unit=km/h
